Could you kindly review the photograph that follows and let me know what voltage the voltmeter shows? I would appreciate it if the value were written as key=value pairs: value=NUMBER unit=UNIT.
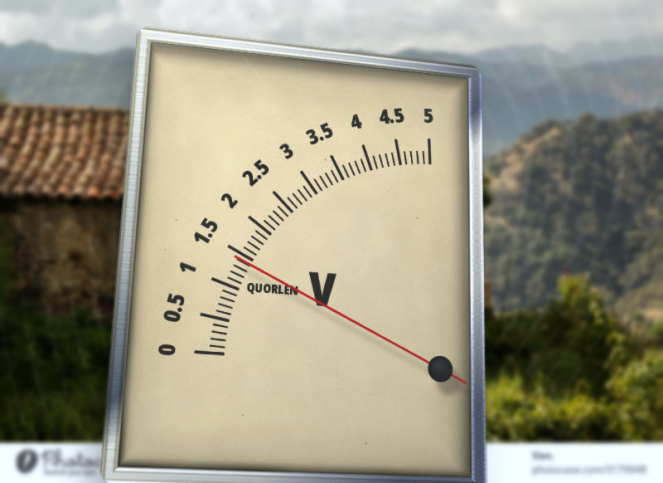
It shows value=1.4 unit=V
